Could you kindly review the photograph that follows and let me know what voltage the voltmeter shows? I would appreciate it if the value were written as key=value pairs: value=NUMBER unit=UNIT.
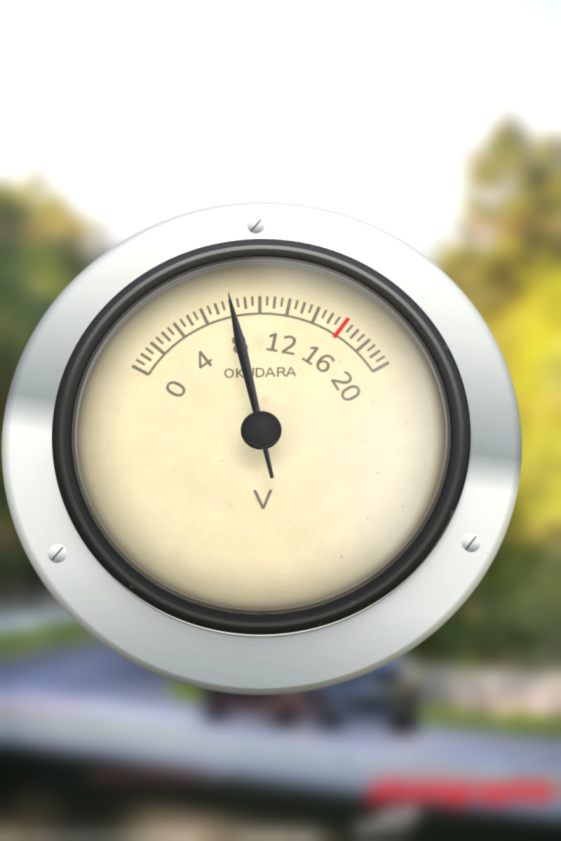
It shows value=8 unit=V
